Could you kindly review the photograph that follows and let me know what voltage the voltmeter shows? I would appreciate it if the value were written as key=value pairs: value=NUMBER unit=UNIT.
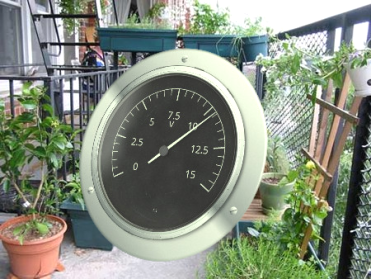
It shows value=10.5 unit=V
